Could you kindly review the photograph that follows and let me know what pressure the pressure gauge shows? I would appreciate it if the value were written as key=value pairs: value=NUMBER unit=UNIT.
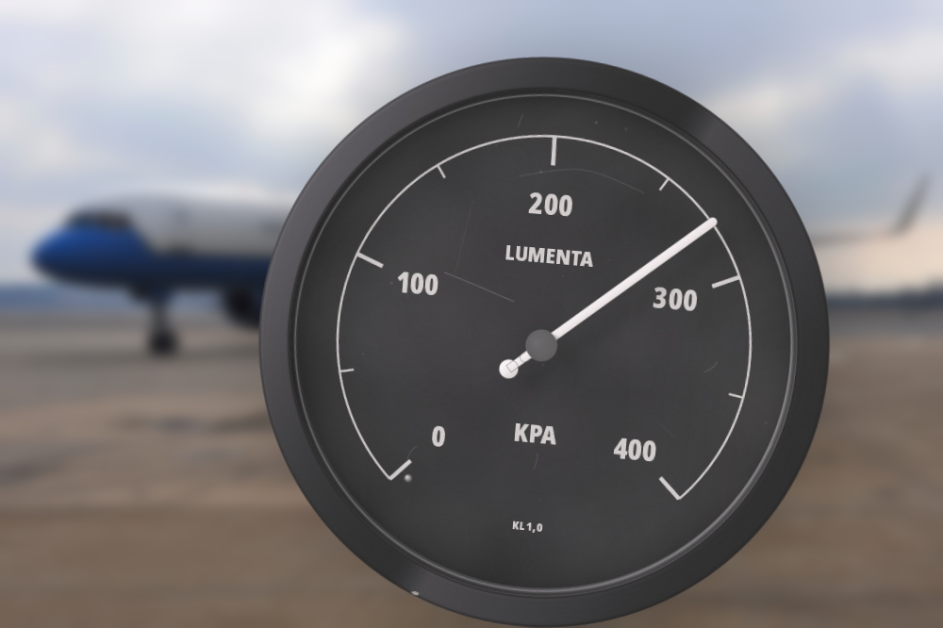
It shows value=275 unit=kPa
